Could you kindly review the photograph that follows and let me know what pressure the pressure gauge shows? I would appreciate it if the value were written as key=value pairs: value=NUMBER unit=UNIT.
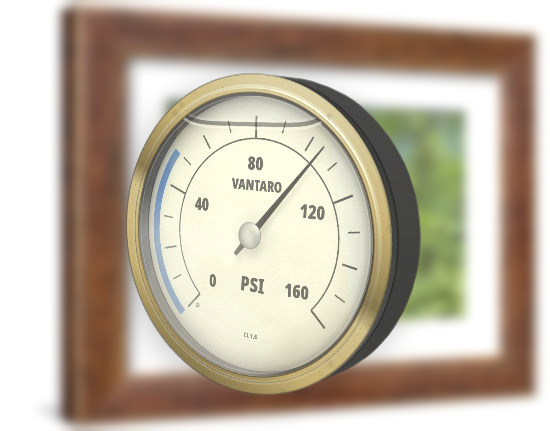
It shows value=105 unit=psi
